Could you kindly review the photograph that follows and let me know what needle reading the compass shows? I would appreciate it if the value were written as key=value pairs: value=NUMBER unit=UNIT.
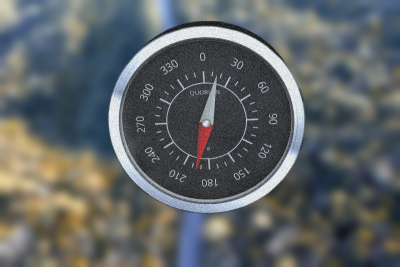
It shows value=195 unit=°
